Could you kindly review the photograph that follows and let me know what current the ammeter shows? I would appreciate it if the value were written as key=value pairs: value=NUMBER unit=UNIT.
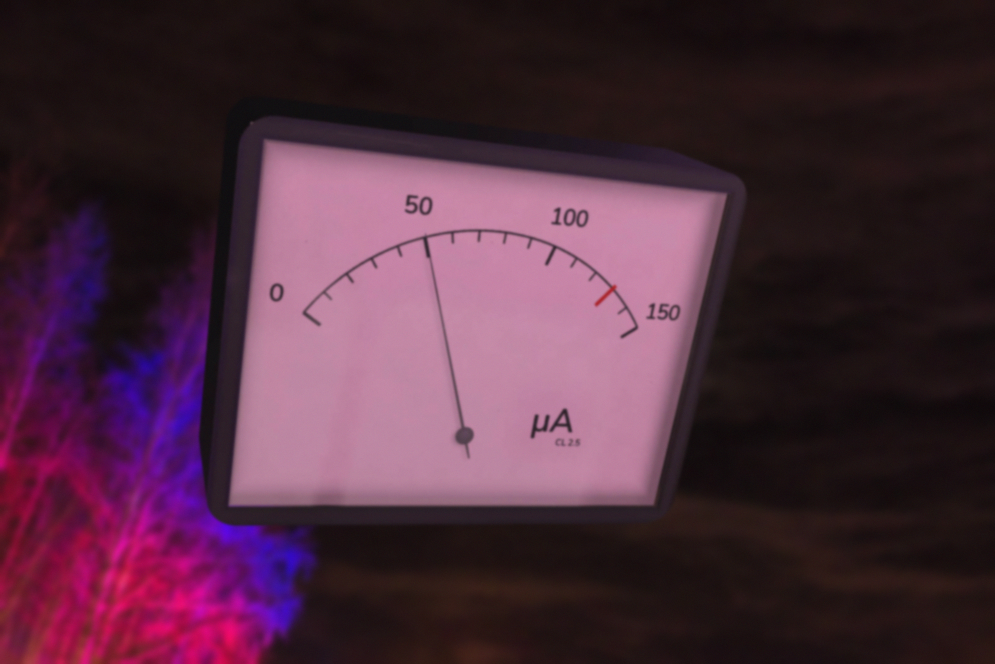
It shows value=50 unit=µA
